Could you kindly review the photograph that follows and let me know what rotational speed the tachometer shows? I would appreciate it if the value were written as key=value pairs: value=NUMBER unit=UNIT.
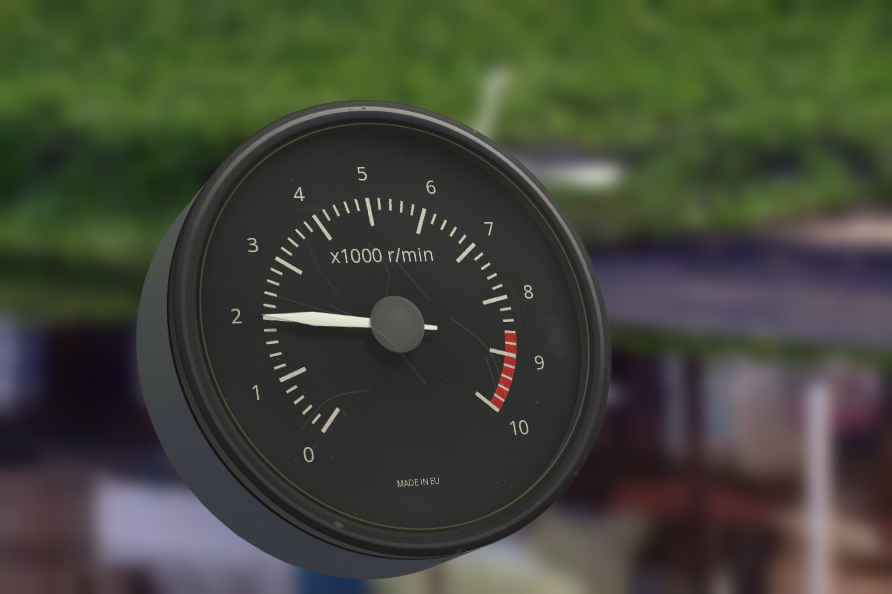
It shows value=2000 unit=rpm
